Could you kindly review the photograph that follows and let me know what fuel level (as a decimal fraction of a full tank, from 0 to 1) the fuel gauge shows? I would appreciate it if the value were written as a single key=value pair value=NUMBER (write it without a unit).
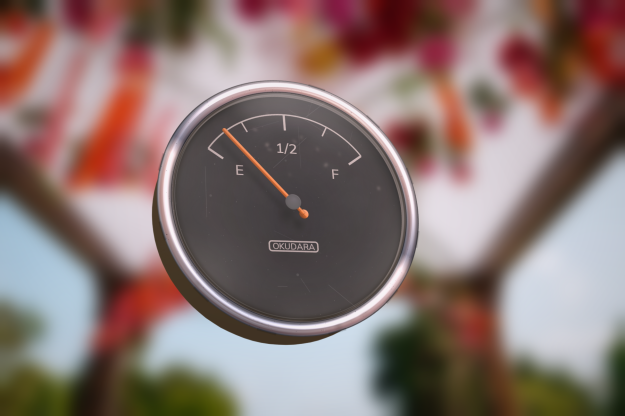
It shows value=0.125
